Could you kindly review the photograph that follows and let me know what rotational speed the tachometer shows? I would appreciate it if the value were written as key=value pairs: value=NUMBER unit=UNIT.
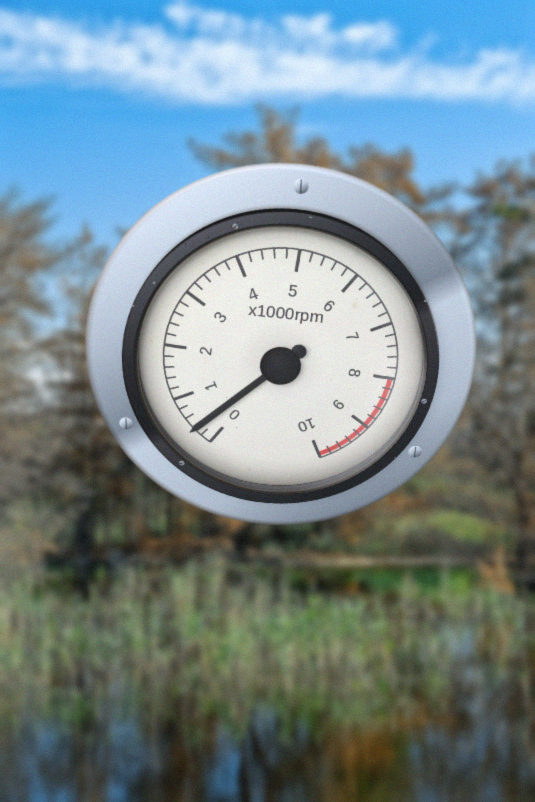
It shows value=400 unit=rpm
